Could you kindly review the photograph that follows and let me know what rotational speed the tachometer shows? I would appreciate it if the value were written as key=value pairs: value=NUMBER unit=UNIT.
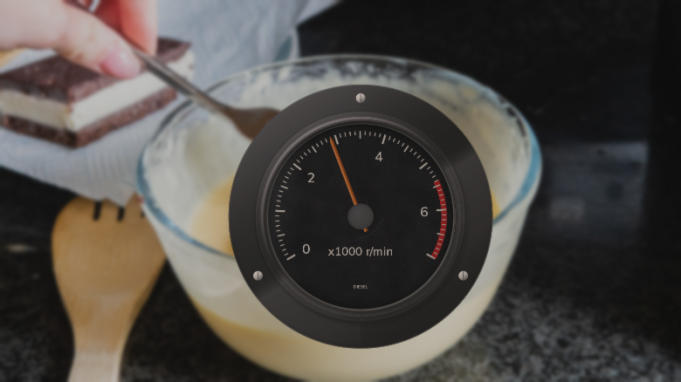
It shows value=2900 unit=rpm
